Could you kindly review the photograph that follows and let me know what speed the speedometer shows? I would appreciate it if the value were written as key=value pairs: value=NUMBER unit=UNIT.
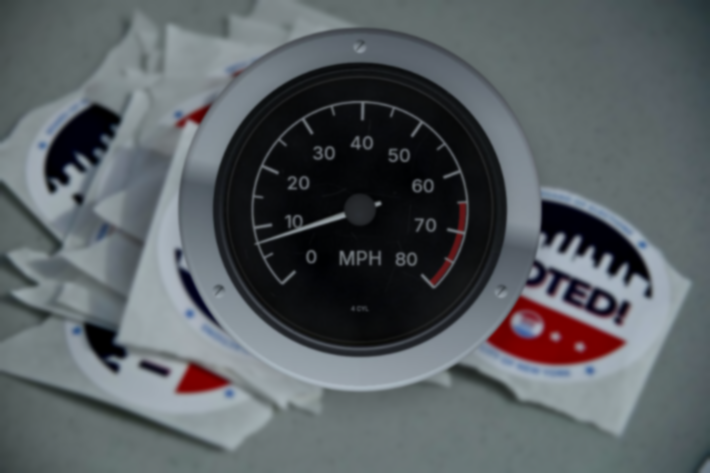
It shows value=7.5 unit=mph
